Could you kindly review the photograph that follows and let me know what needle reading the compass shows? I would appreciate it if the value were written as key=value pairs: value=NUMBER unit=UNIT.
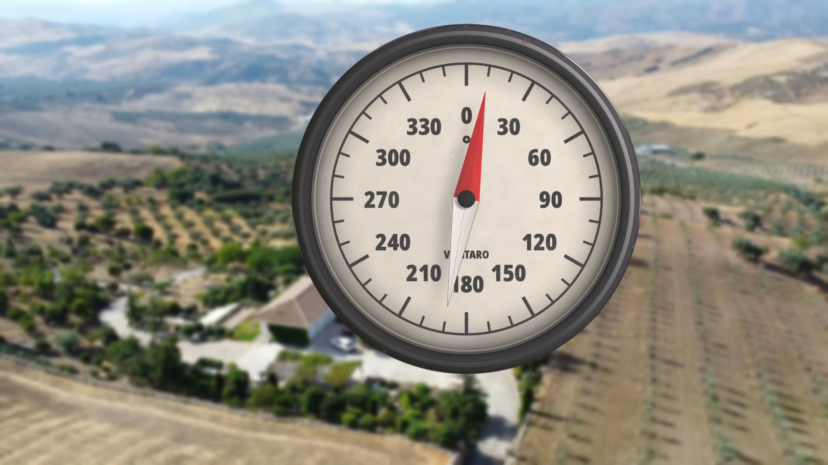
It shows value=10 unit=°
